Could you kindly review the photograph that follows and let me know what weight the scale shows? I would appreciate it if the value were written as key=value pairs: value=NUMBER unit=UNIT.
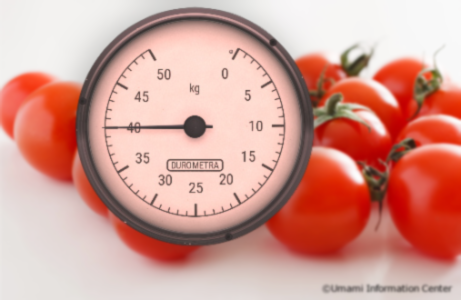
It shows value=40 unit=kg
